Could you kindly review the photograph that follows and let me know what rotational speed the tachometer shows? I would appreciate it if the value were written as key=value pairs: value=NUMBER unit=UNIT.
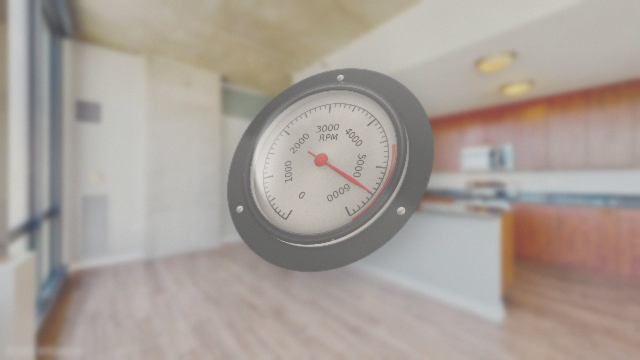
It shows value=5500 unit=rpm
